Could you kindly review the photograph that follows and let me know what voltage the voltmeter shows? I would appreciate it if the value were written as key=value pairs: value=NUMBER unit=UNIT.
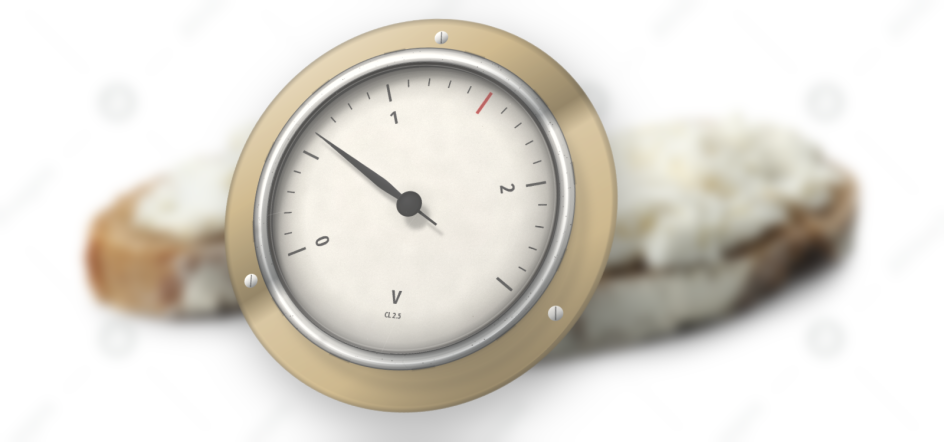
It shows value=0.6 unit=V
